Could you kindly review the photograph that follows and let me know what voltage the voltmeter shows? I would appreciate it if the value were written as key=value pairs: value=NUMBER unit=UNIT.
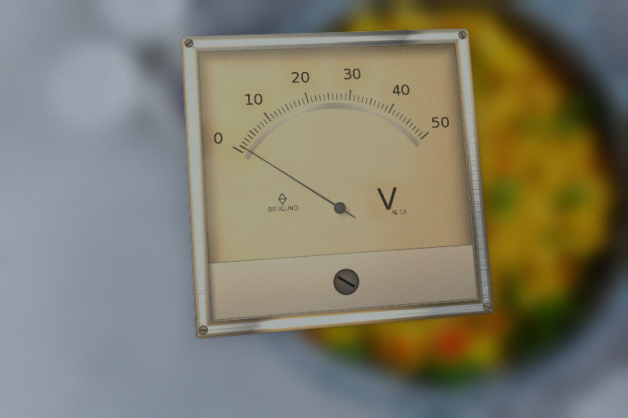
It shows value=1 unit=V
